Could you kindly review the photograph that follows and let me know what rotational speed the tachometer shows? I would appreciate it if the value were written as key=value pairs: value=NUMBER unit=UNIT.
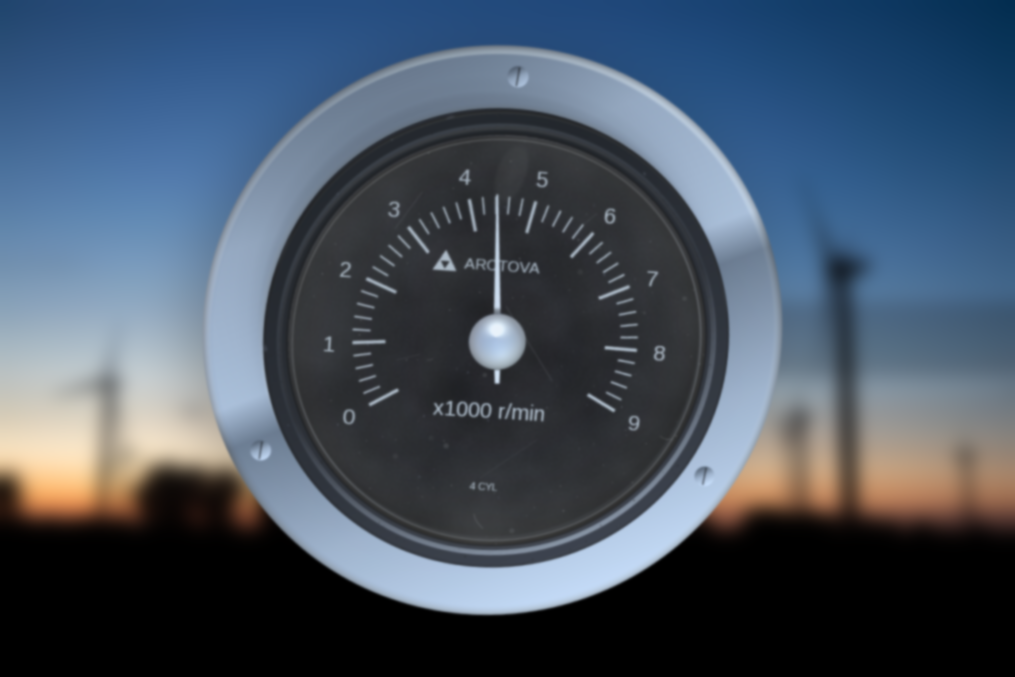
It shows value=4400 unit=rpm
